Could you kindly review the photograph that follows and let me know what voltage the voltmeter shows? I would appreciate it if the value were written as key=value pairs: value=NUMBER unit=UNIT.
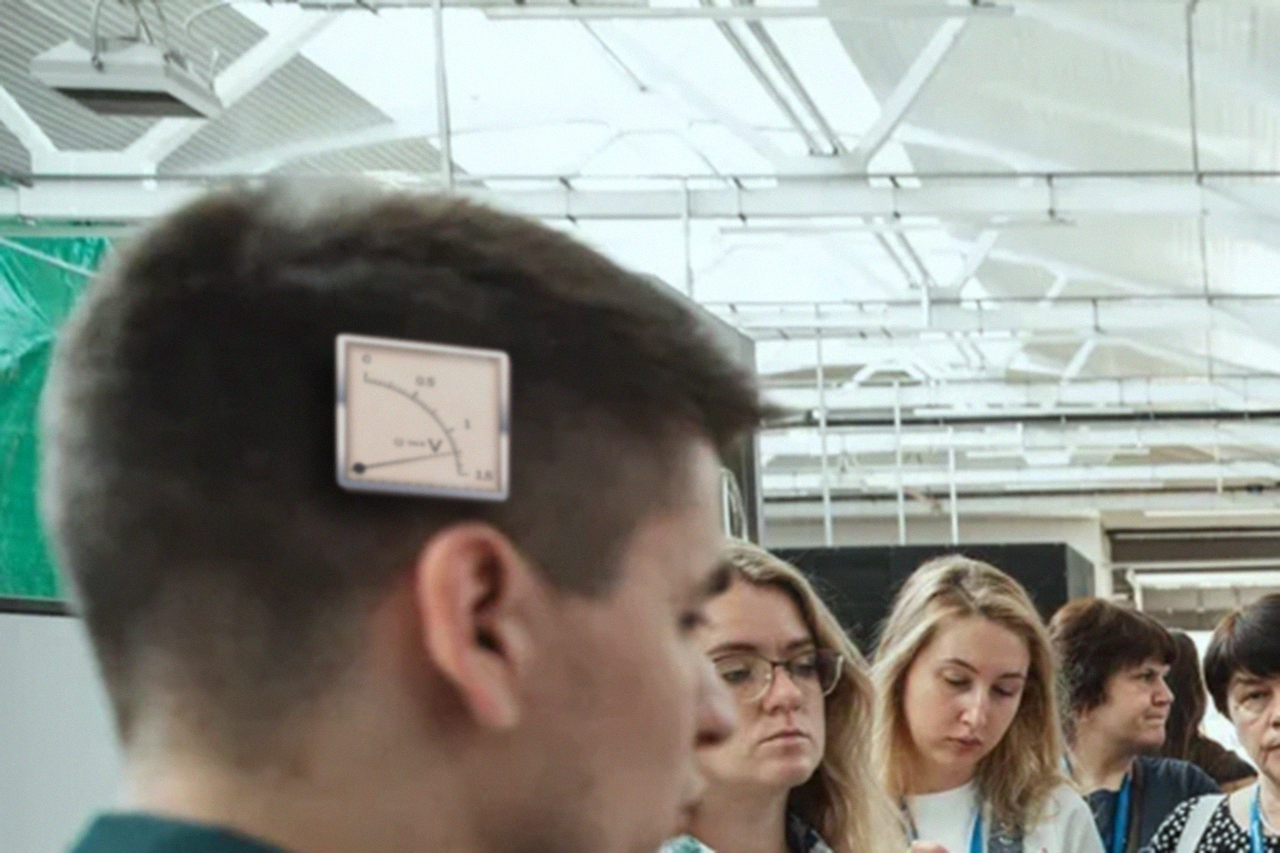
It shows value=1.25 unit=V
